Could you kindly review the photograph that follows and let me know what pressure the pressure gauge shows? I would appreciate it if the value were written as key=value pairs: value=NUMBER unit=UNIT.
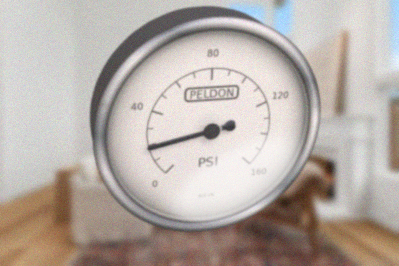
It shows value=20 unit=psi
